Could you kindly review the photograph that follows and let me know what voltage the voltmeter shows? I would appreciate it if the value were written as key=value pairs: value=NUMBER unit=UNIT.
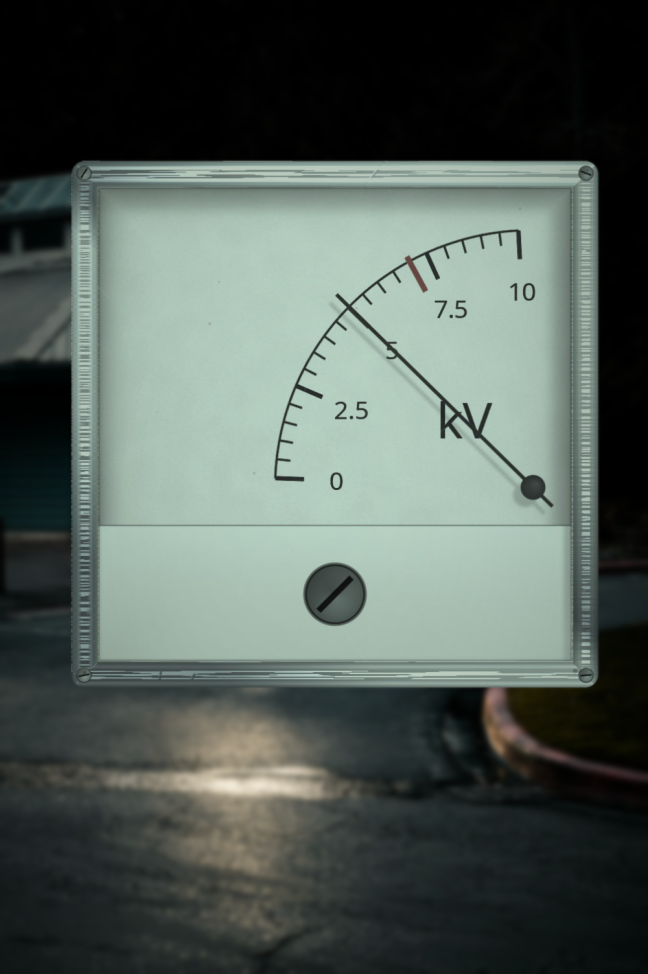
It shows value=5 unit=kV
